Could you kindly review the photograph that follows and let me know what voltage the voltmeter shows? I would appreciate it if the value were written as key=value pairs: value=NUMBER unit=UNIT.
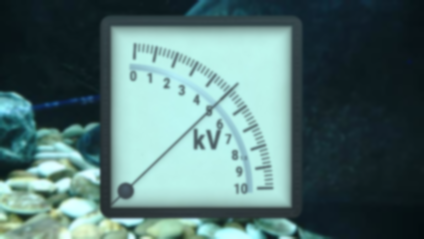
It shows value=5 unit=kV
